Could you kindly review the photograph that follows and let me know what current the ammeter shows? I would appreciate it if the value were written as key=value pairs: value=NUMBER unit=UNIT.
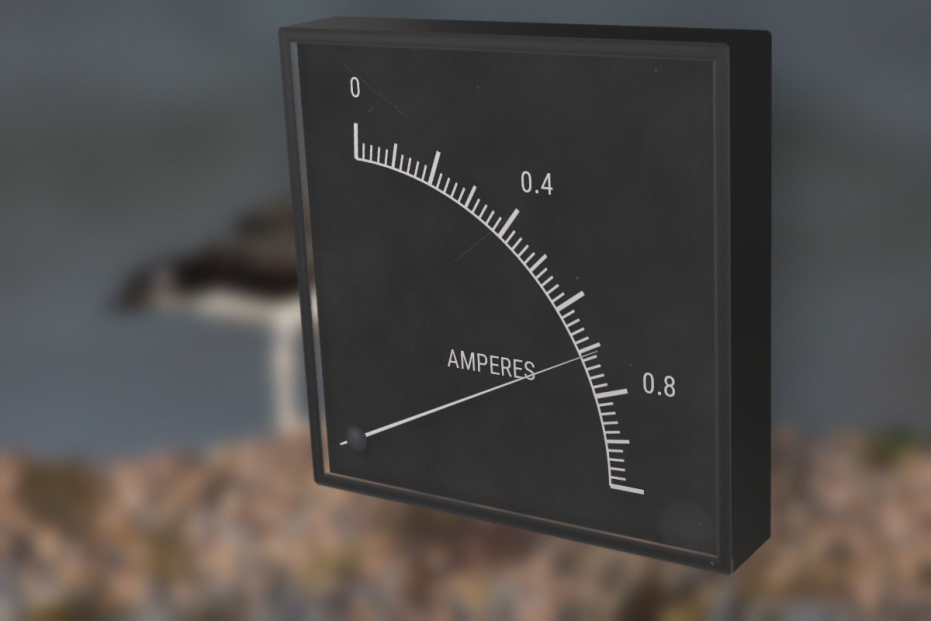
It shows value=0.71 unit=A
